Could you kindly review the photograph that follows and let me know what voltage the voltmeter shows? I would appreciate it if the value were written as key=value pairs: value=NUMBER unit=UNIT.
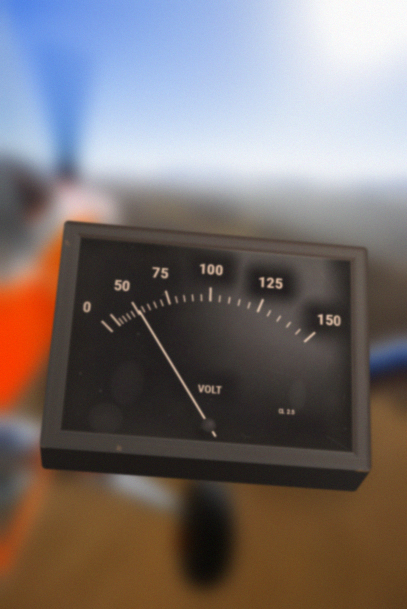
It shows value=50 unit=V
